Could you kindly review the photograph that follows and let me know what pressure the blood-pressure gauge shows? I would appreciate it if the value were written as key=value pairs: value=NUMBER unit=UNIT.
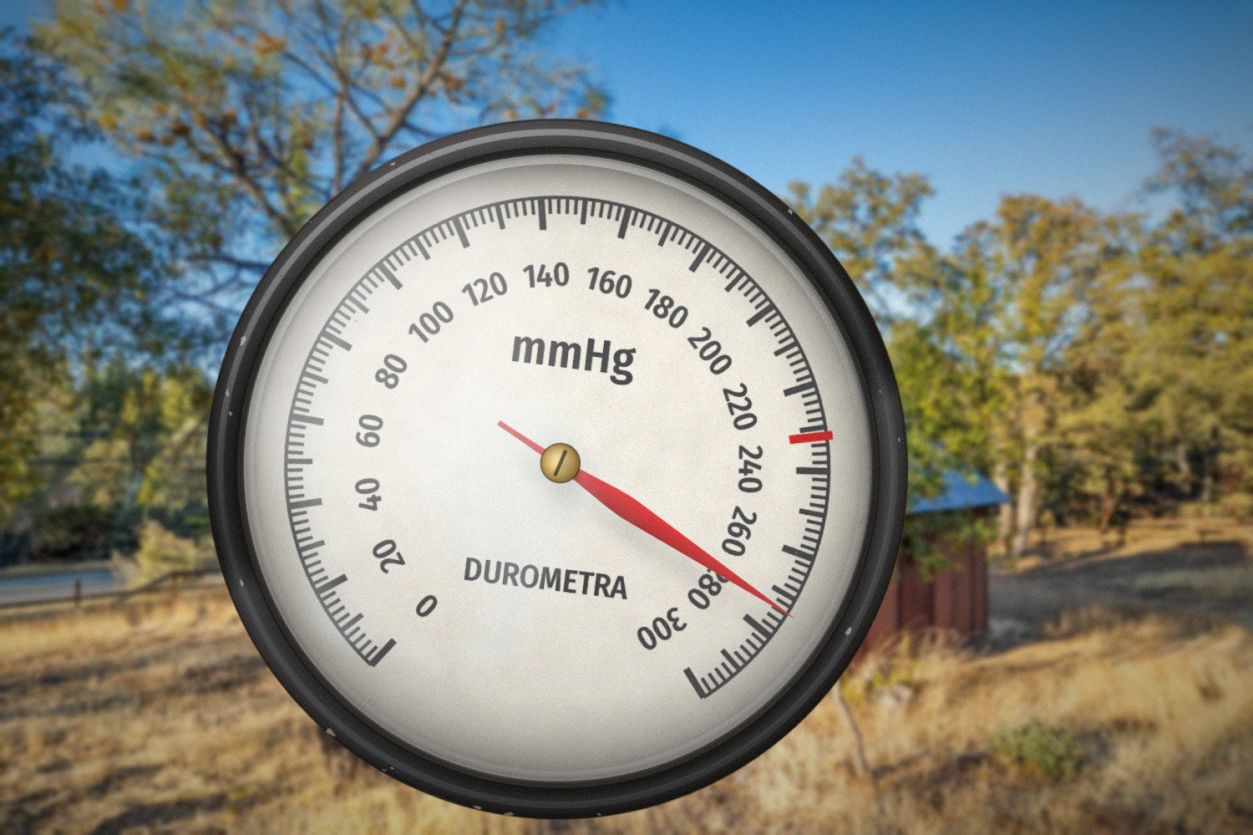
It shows value=274 unit=mmHg
